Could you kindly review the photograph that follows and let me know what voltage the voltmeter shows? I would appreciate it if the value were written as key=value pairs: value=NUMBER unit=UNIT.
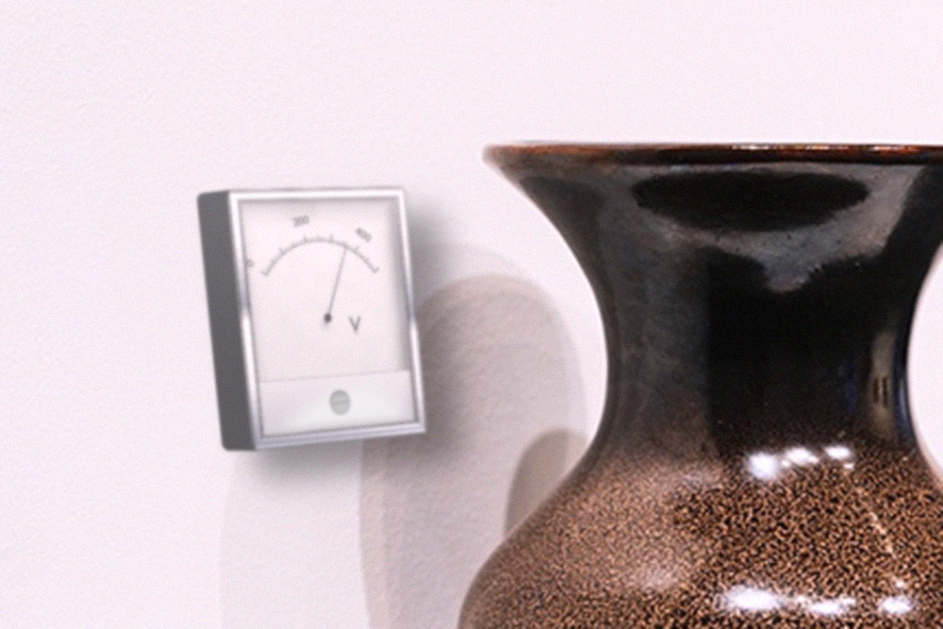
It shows value=350 unit=V
